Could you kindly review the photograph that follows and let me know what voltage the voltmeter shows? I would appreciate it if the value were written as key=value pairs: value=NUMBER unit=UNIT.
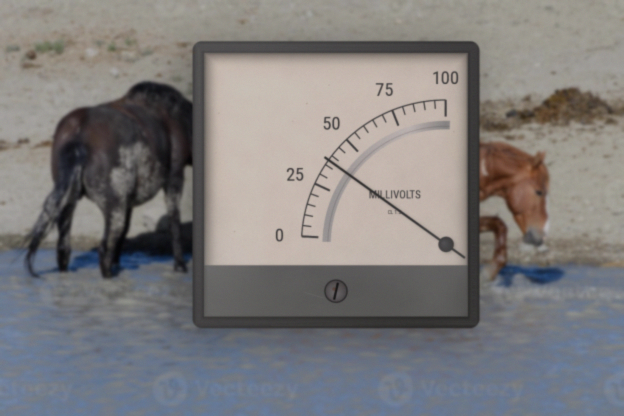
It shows value=37.5 unit=mV
